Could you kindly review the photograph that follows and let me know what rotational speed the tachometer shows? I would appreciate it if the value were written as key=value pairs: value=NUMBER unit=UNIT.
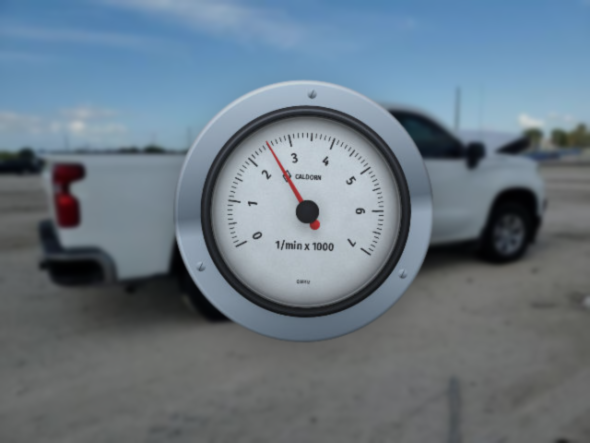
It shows value=2500 unit=rpm
